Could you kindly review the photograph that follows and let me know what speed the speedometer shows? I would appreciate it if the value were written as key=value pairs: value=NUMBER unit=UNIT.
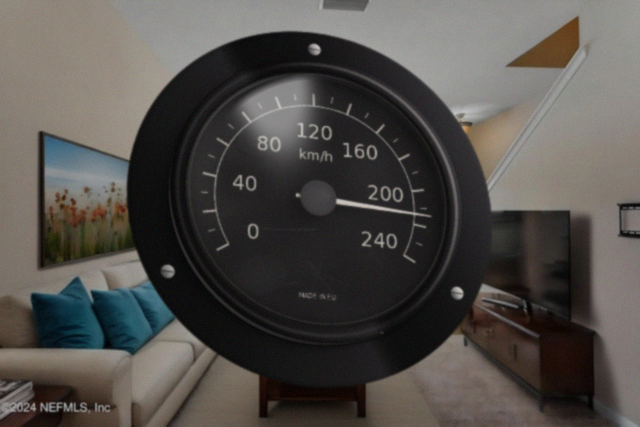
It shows value=215 unit=km/h
